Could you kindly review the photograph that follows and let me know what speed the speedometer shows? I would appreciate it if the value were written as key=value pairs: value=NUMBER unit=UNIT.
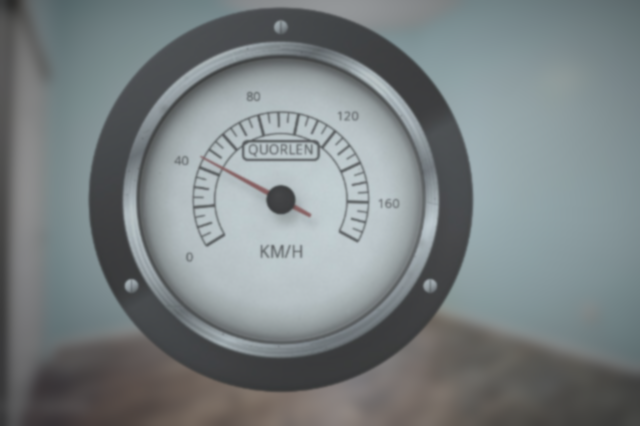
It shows value=45 unit=km/h
